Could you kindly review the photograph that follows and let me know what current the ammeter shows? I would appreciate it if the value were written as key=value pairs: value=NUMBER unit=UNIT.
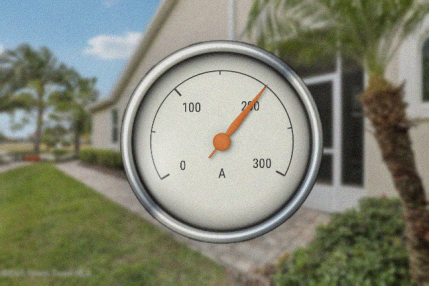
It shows value=200 unit=A
